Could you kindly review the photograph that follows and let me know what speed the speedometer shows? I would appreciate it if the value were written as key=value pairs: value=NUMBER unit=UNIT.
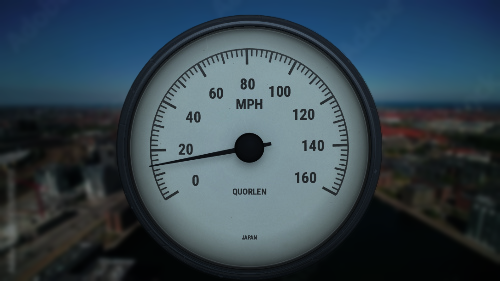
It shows value=14 unit=mph
